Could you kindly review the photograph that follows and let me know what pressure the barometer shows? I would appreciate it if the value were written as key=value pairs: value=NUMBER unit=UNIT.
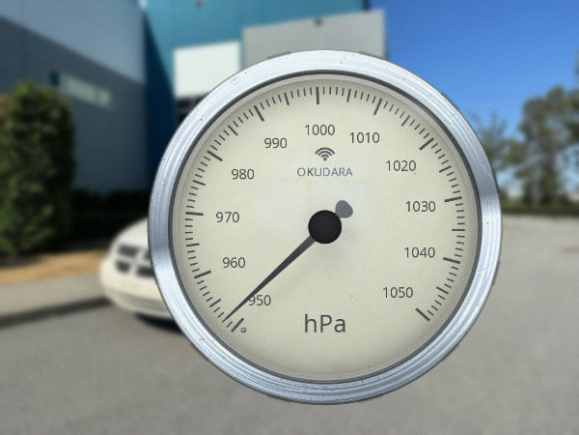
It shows value=952 unit=hPa
